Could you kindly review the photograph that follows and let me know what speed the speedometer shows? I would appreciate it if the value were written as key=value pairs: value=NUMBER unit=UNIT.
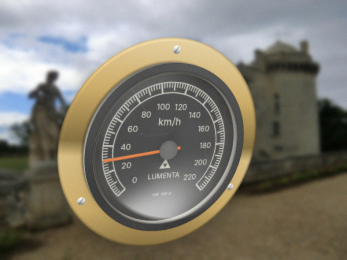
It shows value=30 unit=km/h
